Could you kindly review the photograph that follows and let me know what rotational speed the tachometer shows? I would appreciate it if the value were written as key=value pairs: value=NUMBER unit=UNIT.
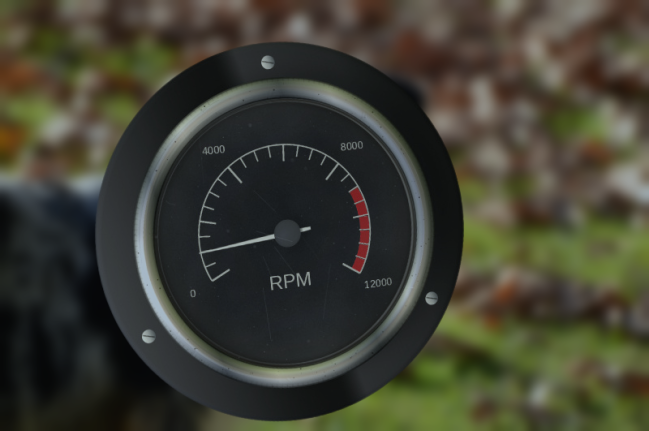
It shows value=1000 unit=rpm
